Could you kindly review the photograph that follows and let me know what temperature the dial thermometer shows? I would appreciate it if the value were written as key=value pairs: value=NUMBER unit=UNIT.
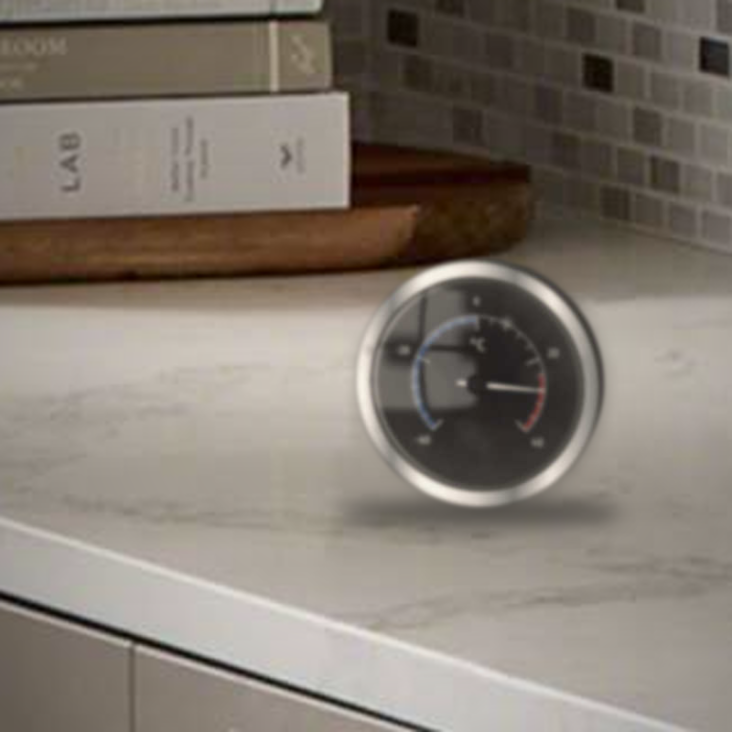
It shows value=28 unit=°C
